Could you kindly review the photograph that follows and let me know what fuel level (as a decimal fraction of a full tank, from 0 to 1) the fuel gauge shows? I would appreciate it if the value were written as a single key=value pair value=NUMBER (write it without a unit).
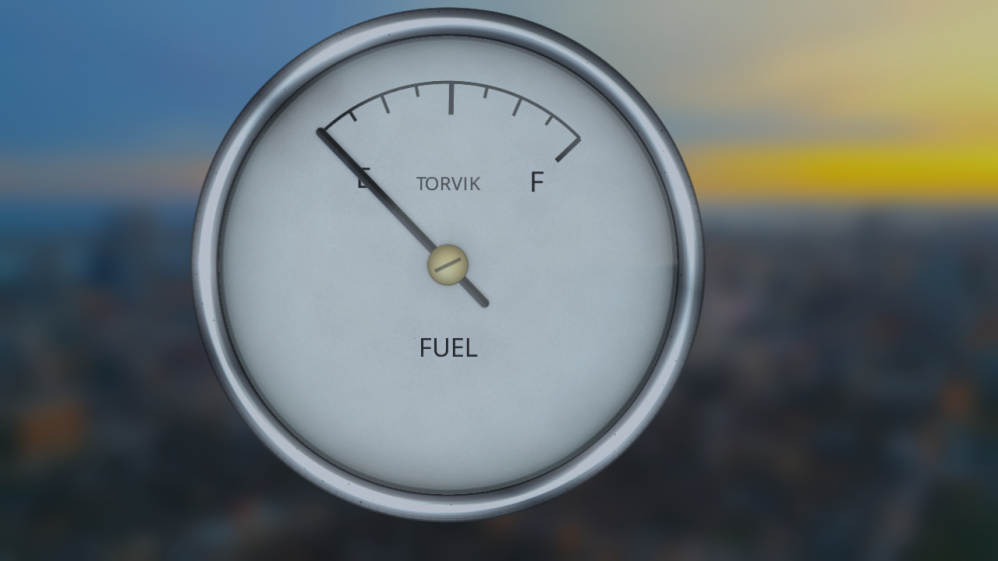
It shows value=0
